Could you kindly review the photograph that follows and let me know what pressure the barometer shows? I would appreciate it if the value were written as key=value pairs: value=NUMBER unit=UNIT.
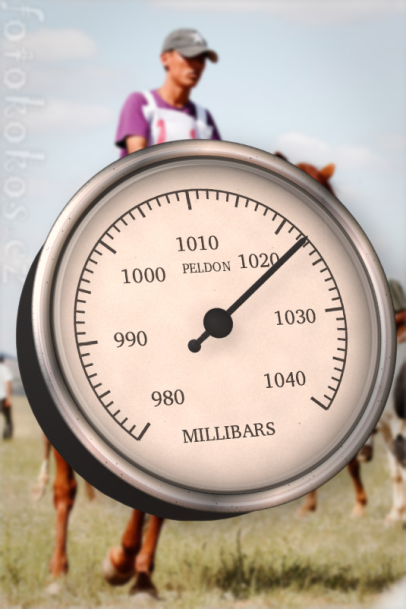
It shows value=1022.5 unit=mbar
